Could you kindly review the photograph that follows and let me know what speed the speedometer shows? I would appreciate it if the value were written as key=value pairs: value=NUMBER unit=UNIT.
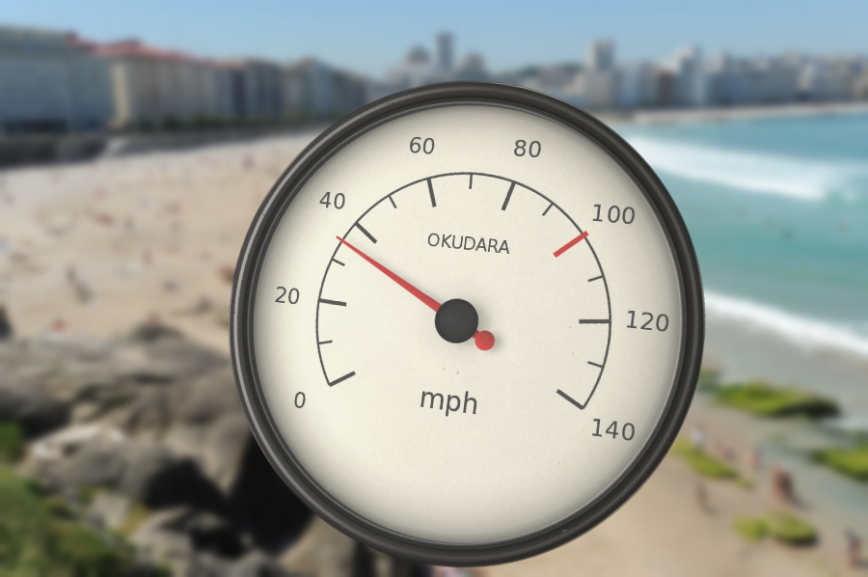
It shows value=35 unit=mph
